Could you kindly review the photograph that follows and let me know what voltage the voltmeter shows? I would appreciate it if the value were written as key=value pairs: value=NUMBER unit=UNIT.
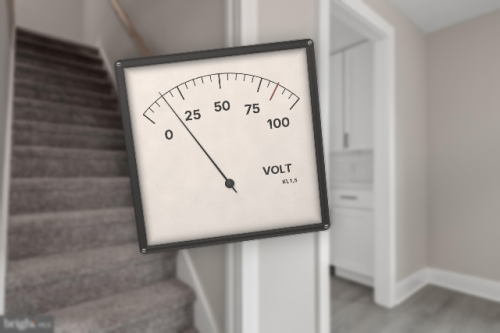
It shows value=15 unit=V
